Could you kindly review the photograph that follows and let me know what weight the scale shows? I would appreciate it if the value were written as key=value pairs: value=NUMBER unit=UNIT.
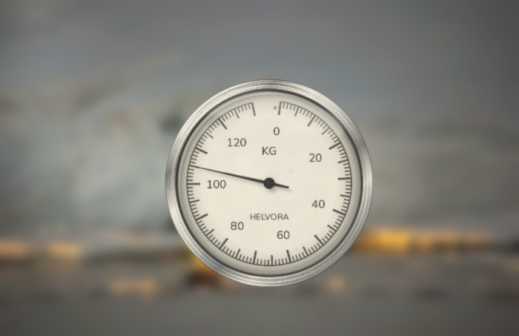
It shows value=105 unit=kg
